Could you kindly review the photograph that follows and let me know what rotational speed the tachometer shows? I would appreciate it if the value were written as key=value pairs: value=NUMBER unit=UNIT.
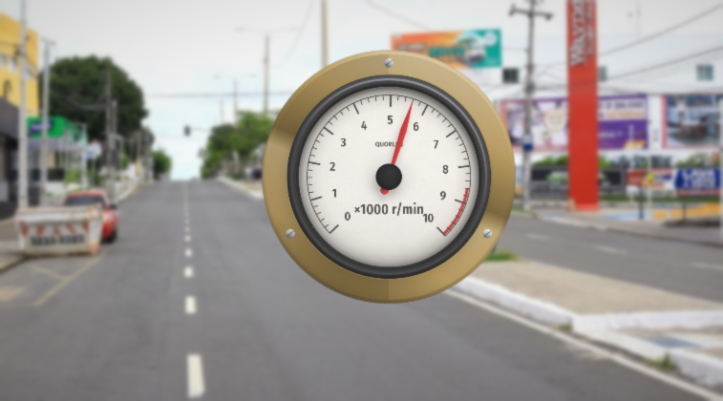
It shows value=5600 unit=rpm
